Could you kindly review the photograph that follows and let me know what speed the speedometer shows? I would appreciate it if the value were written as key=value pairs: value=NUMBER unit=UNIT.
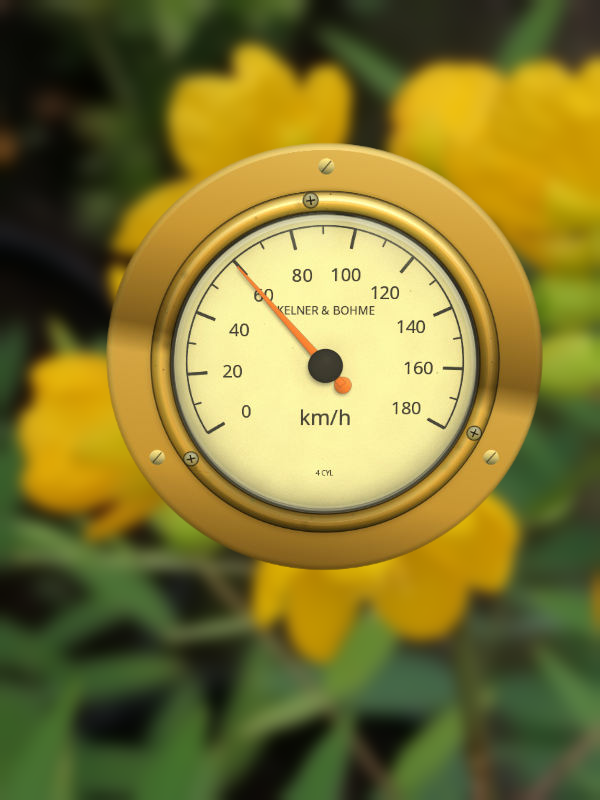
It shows value=60 unit=km/h
